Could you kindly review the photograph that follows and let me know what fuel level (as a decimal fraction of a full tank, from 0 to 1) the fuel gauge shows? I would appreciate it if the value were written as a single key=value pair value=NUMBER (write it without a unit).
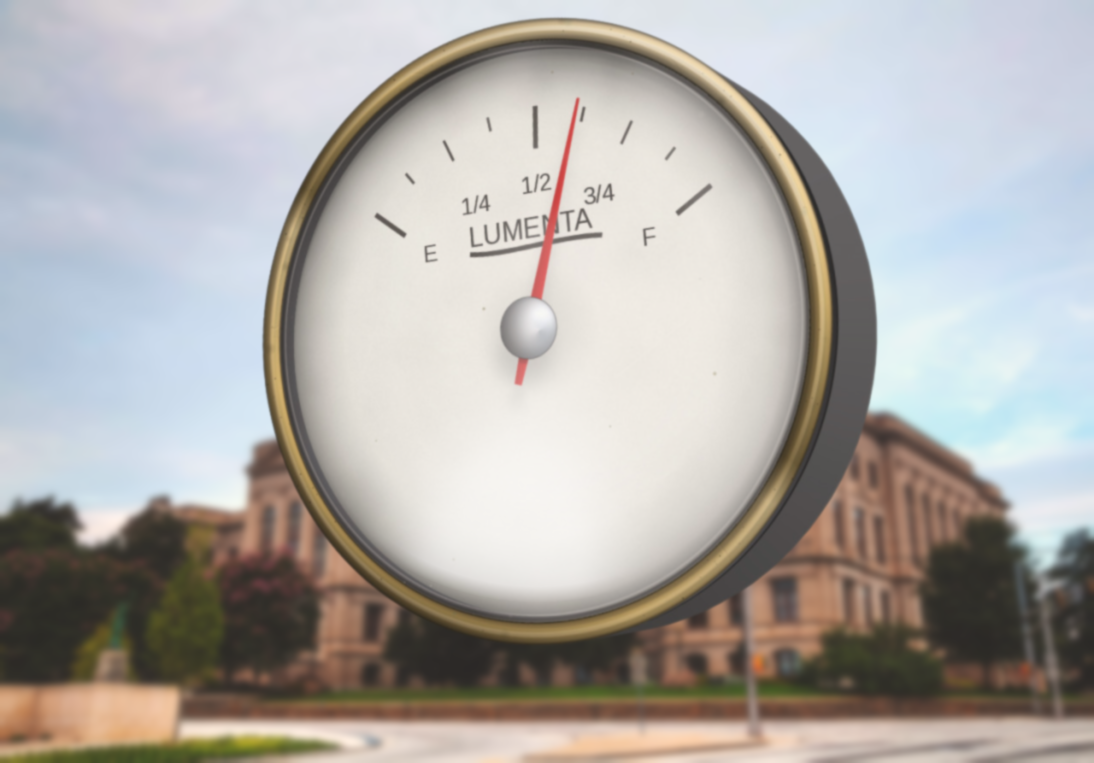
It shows value=0.625
